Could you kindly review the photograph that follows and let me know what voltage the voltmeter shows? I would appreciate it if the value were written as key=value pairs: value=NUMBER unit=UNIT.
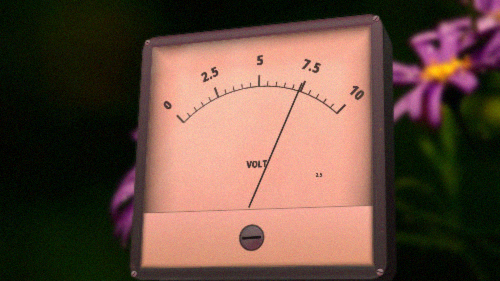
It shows value=7.5 unit=V
